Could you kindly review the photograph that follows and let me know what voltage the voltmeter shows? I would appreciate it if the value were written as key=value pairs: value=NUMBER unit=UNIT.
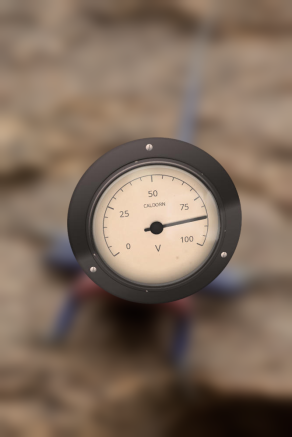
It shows value=85 unit=V
